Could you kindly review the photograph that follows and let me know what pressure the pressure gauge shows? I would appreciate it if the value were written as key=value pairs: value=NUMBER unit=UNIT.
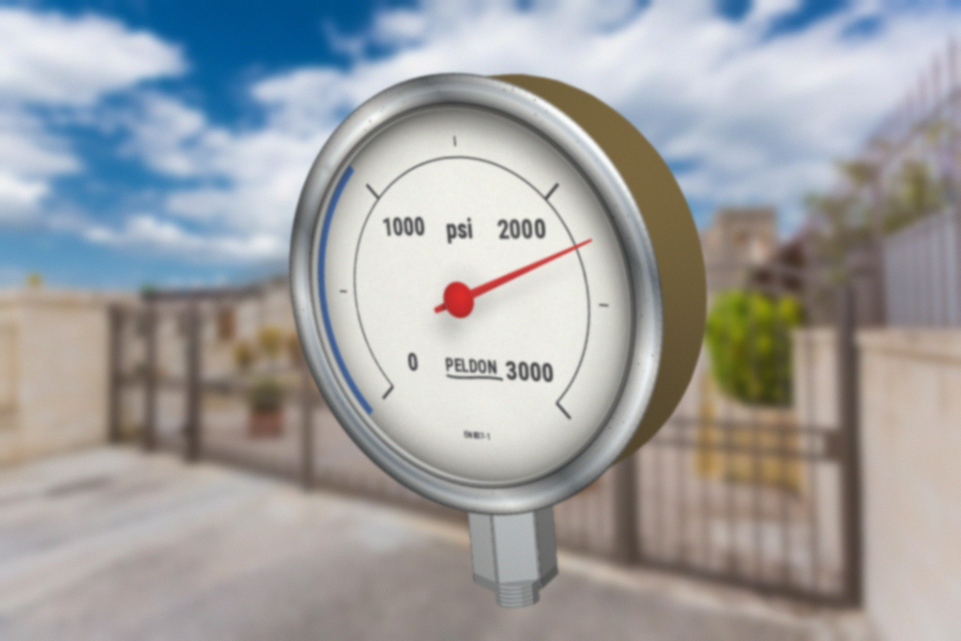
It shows value=2250 unit=psi
